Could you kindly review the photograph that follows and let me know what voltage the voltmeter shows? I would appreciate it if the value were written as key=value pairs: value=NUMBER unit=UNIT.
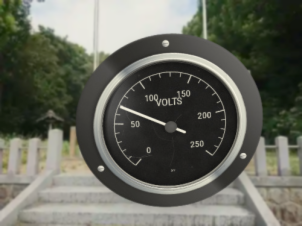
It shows value=70 unit=V
